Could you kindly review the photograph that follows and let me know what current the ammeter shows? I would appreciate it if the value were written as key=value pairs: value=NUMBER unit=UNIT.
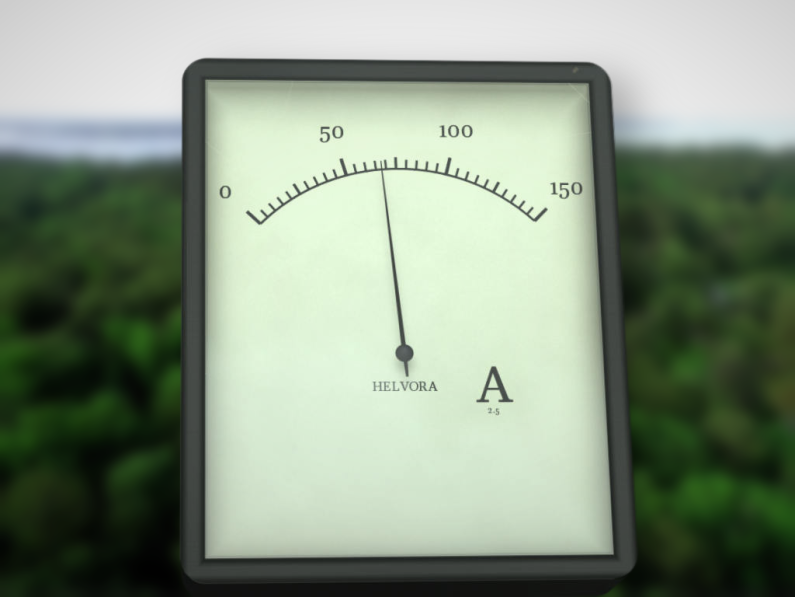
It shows value=67.5 unit=A
